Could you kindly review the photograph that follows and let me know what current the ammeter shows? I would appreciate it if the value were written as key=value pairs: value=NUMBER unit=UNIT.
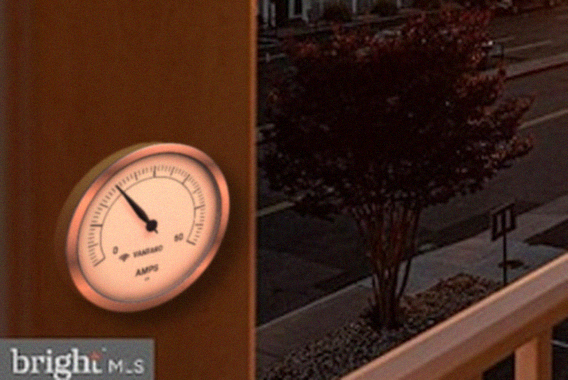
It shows value=20 unit=A
